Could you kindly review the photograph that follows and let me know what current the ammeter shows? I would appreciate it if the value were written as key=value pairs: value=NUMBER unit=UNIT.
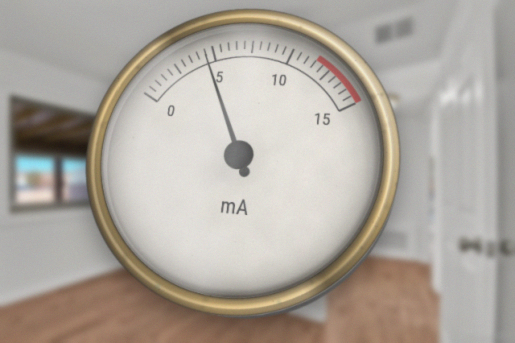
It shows value=4.5 unit=mA
